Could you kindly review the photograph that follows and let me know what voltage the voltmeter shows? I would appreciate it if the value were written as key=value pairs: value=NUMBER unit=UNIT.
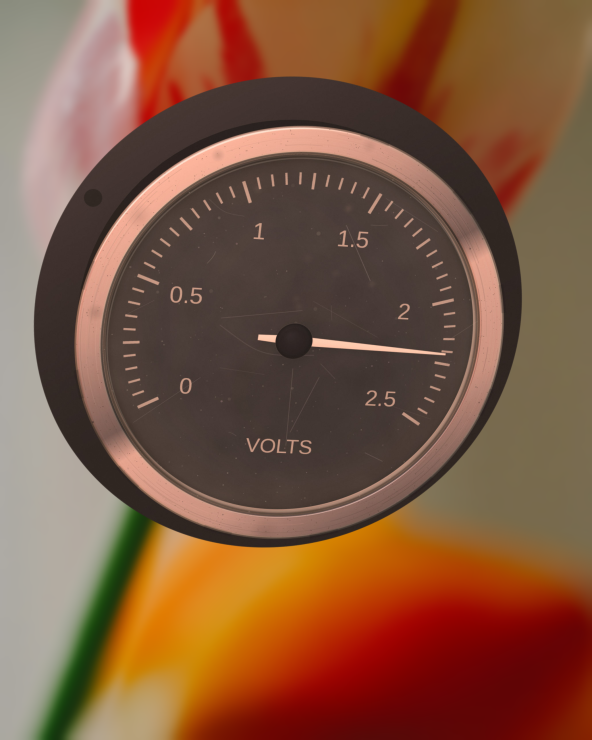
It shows value=2.2 unit=V
